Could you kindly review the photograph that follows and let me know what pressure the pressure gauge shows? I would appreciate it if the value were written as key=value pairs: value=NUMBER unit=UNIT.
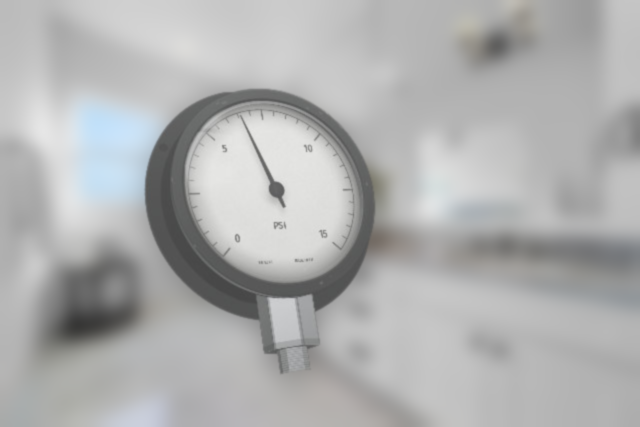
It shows value=6.5 unit=psi
